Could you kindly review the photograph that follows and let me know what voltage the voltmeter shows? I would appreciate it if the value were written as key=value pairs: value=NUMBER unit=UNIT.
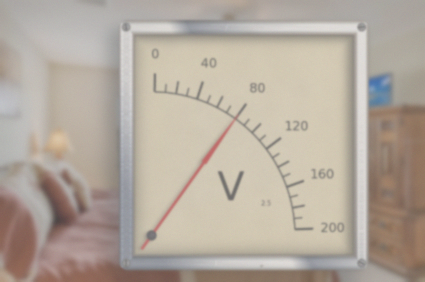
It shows value=80 unit=V
